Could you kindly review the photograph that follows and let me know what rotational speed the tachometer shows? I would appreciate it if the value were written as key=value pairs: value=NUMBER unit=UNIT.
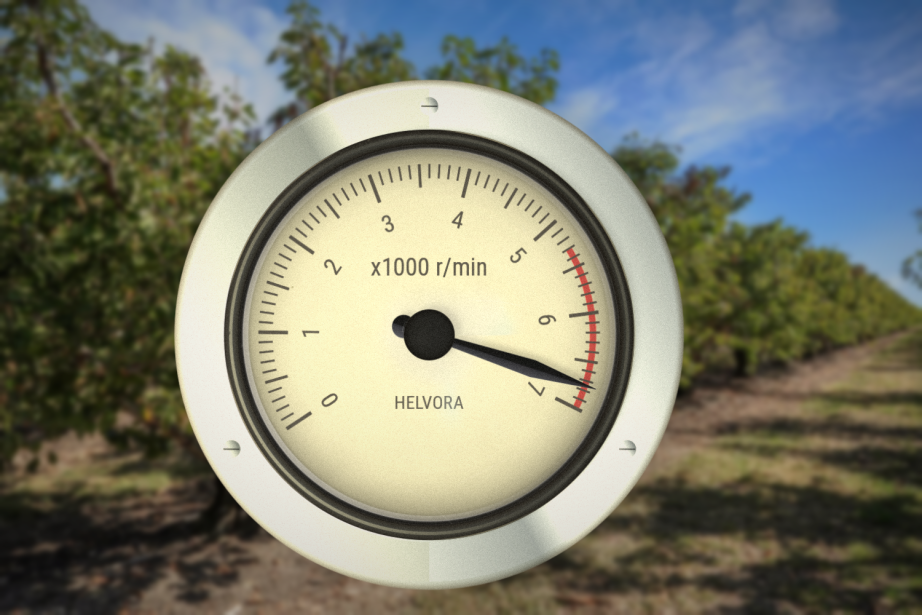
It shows value=6750 unit=rpm
